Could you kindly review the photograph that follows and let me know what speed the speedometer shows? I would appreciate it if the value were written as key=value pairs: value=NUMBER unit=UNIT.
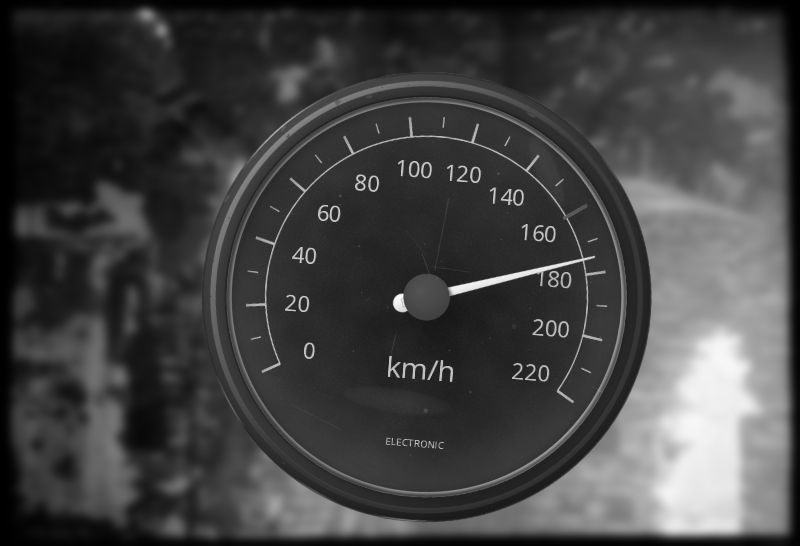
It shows value=175 unit=km/h
